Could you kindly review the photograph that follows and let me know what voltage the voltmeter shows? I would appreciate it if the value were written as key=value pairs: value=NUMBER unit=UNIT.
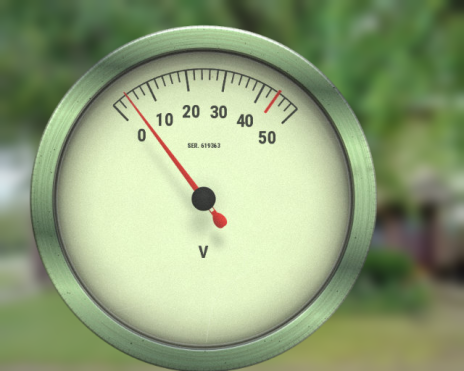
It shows value=4 unit=V
